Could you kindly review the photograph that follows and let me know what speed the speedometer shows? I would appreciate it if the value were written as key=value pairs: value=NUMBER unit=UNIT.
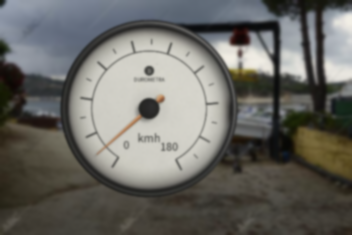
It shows value=10 unit=km/h
